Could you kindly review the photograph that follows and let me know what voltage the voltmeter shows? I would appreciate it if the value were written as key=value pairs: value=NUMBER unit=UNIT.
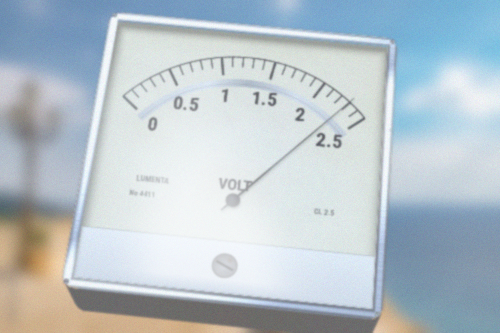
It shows value=2.3 unit=V
